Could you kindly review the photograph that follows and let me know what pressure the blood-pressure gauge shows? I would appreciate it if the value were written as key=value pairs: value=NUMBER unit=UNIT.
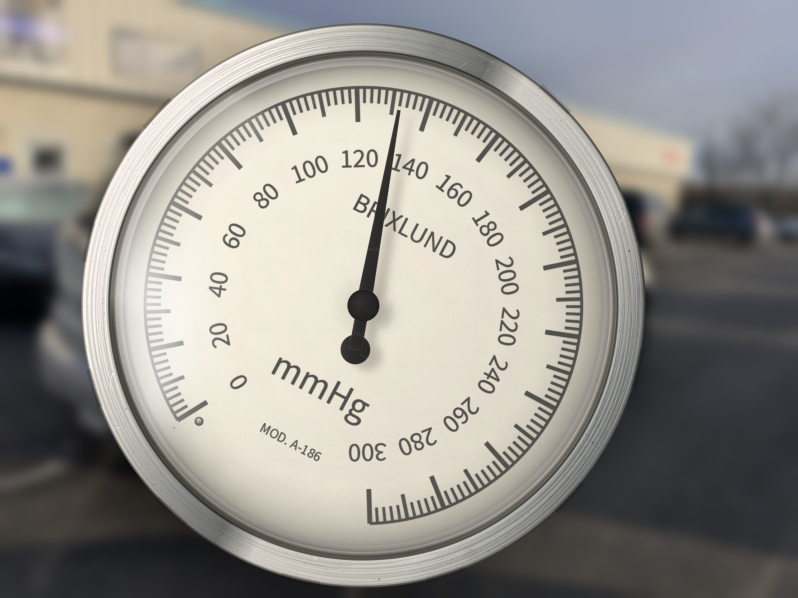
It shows value=132 unit=mmHg
